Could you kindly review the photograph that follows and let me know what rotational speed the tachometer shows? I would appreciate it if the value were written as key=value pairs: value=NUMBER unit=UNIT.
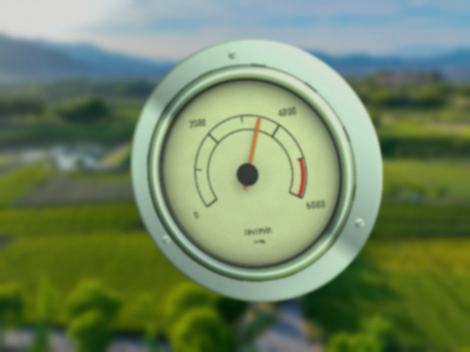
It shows value=3500 unit=rpm
